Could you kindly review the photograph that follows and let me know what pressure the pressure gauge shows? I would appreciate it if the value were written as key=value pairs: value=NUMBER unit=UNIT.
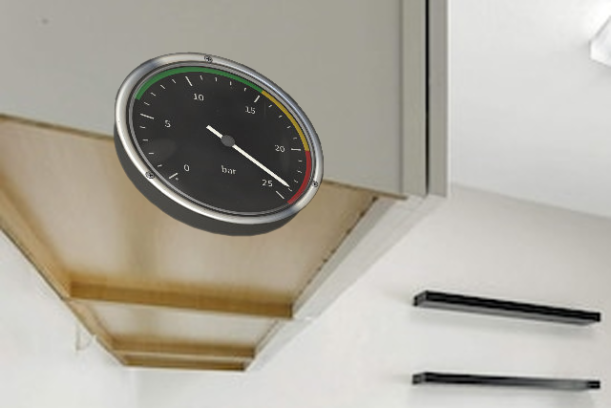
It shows value=24 unit=bar
